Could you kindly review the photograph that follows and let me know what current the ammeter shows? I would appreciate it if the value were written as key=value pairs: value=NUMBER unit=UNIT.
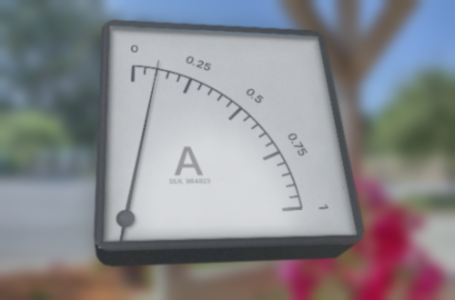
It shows value=0.1 unit=A
